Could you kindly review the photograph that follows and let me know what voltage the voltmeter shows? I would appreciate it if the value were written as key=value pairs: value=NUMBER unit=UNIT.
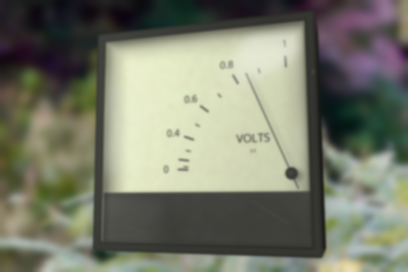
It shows value=0.85 unit=V
